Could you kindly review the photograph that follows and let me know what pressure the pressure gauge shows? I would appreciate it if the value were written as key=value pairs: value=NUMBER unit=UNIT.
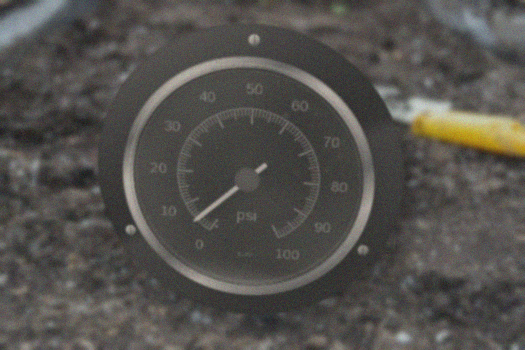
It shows value=5 unit=psi
